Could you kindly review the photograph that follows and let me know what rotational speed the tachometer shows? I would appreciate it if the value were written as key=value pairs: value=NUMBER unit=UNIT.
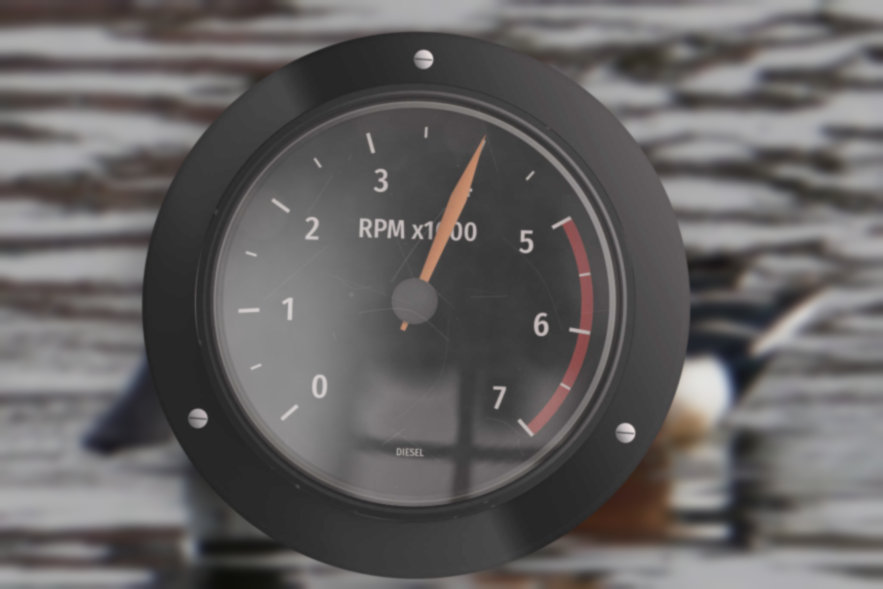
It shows value=4000 unit=rpm
